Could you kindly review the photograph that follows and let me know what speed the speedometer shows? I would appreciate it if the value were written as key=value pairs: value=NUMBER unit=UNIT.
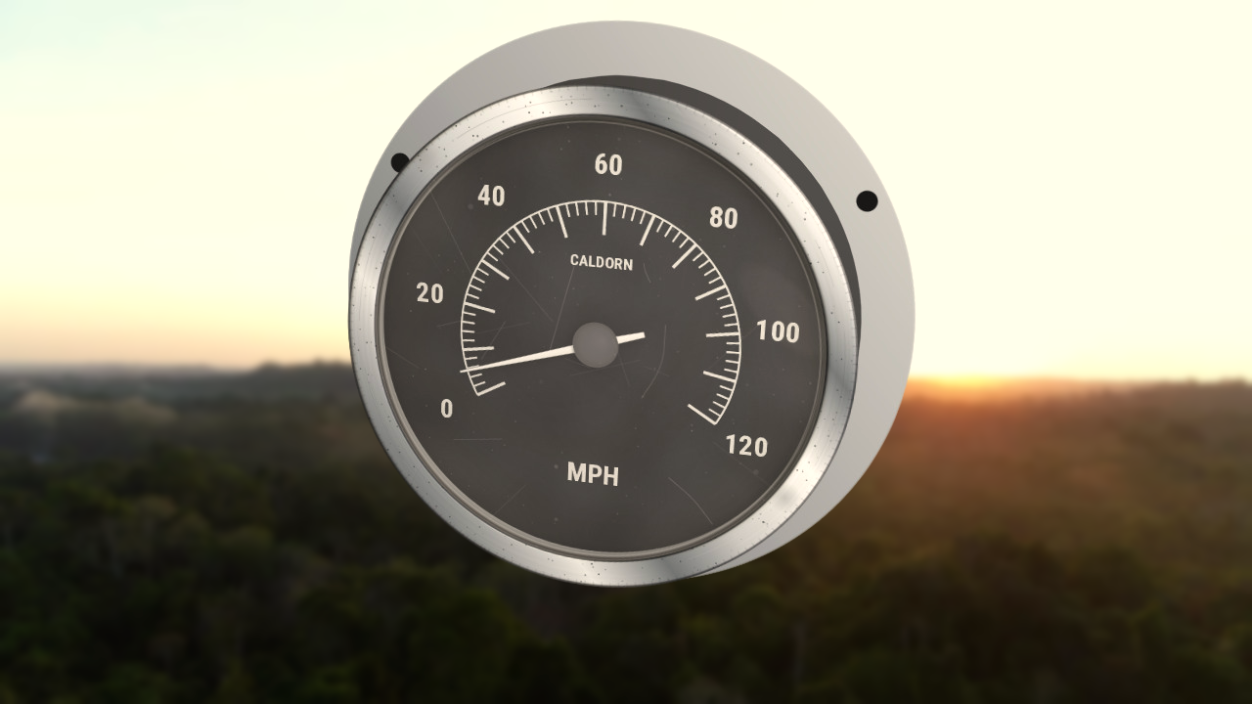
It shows value=6 unit=mph
